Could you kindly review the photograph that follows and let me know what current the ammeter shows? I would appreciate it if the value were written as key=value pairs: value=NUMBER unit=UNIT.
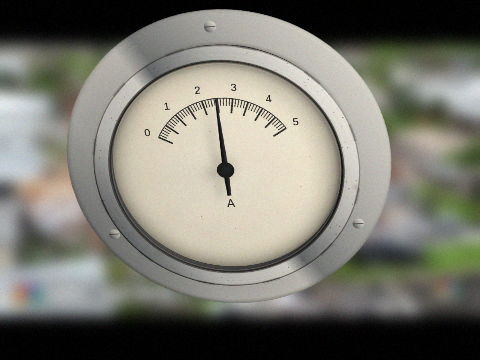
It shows value=2.5 unit=A
